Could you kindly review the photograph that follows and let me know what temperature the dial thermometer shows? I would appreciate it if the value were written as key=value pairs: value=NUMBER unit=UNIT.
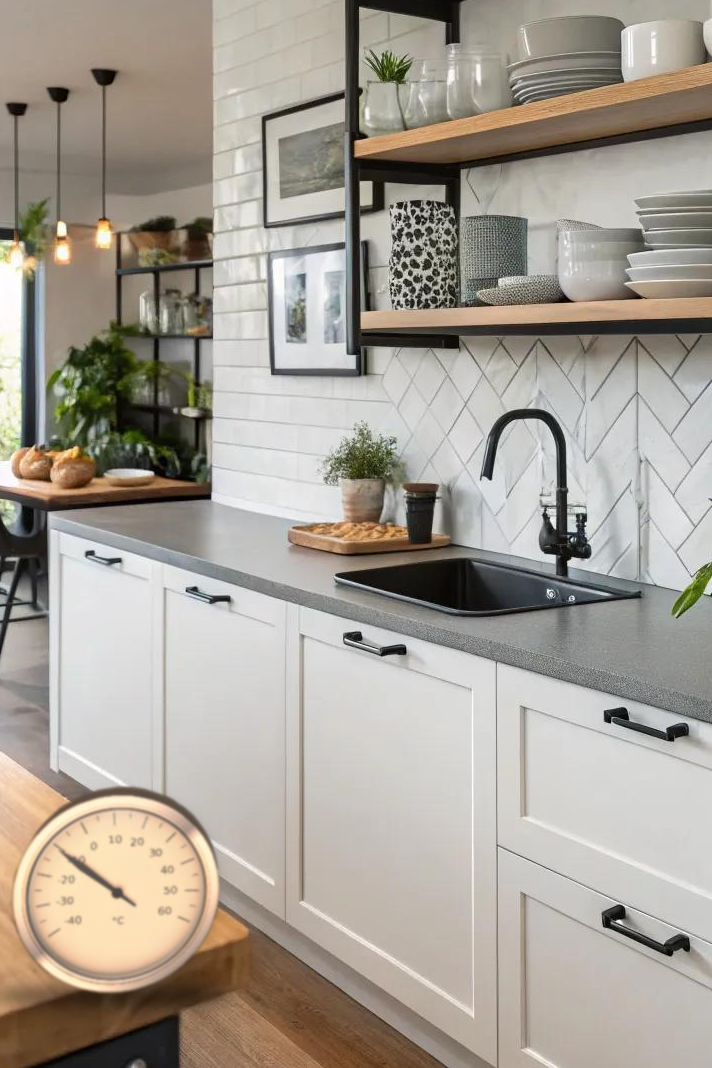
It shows value=-10 unit=°C
